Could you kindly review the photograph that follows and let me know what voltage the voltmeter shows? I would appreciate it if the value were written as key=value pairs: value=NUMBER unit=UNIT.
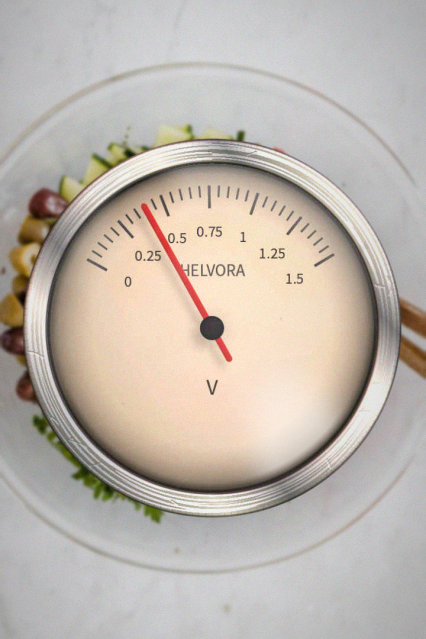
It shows value=0.4 unit=V
